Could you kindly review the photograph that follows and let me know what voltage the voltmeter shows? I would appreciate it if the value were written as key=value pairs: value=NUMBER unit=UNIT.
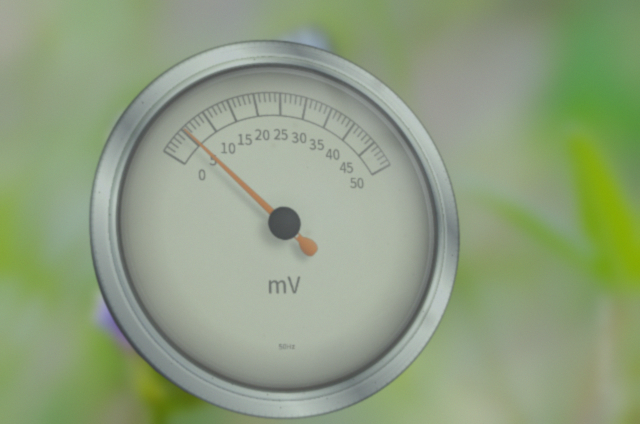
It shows value=5 unit=mV
